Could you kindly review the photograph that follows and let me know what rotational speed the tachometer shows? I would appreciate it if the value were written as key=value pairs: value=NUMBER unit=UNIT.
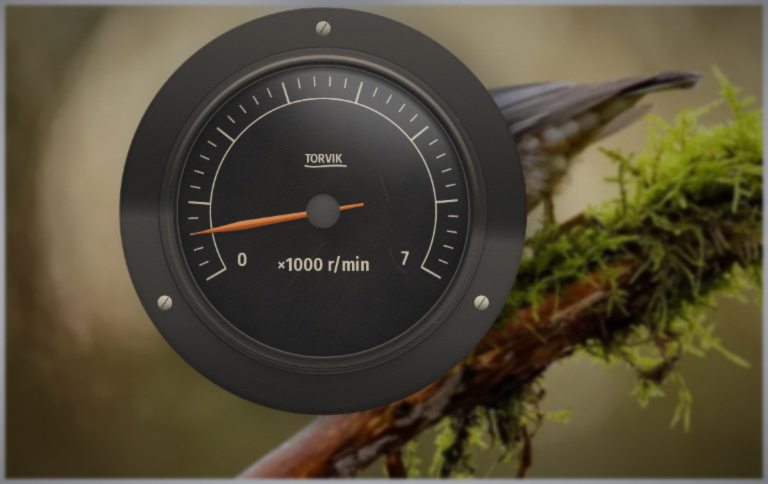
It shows value=600 unit=rpm
